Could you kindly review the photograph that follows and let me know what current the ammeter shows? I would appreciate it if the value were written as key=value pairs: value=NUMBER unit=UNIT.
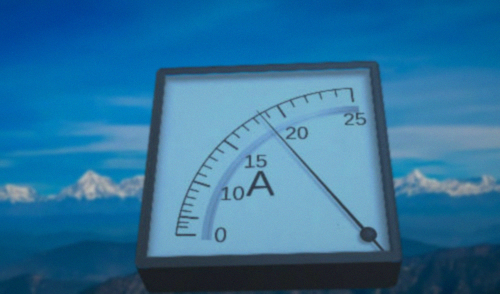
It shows value=18.5 unit=A
